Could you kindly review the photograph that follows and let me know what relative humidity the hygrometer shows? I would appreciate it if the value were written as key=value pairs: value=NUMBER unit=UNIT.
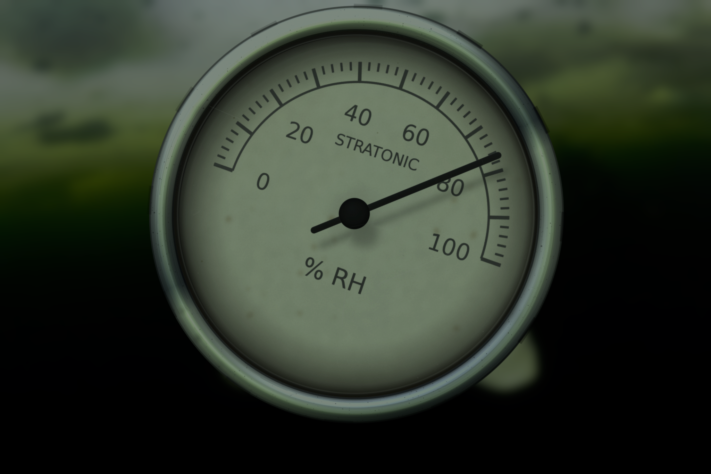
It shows value=77 unit=%
